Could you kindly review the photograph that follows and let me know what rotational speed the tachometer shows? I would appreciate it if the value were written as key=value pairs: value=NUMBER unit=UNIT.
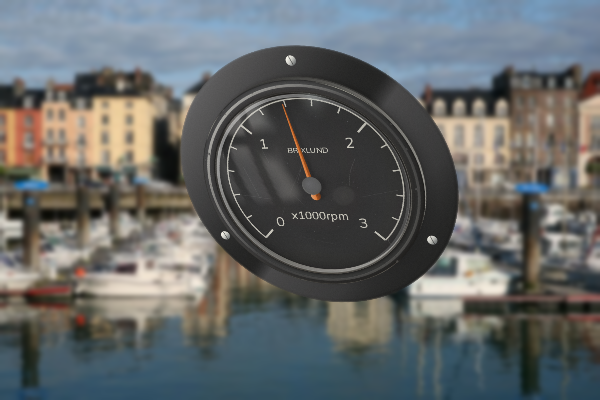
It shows value=1400 unit=rpm
